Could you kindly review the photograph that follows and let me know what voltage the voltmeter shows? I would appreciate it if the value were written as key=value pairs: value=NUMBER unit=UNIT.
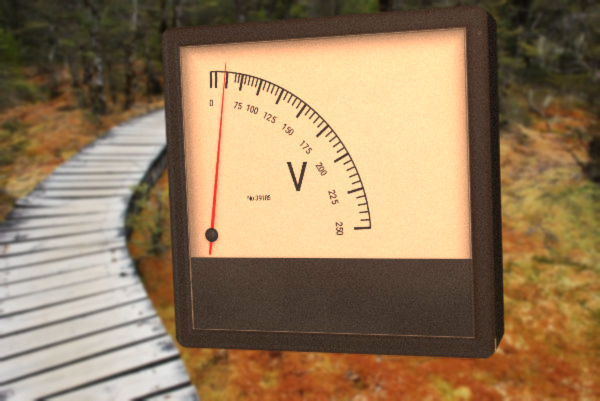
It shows value=50 unit=V
